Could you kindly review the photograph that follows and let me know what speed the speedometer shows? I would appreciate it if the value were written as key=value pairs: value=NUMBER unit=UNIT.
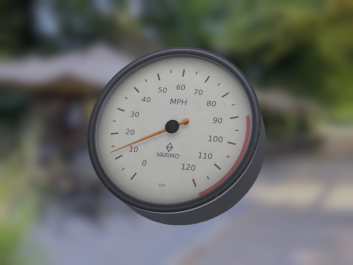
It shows value=12.5 unit=mph
